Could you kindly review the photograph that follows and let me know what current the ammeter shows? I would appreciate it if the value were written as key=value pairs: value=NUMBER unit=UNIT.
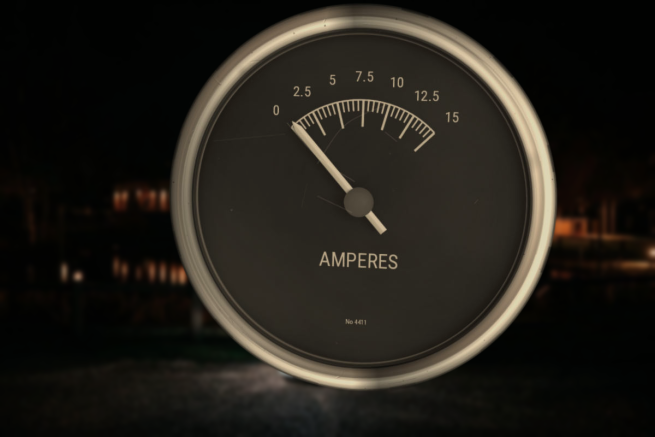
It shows value=0.5 unit=A
